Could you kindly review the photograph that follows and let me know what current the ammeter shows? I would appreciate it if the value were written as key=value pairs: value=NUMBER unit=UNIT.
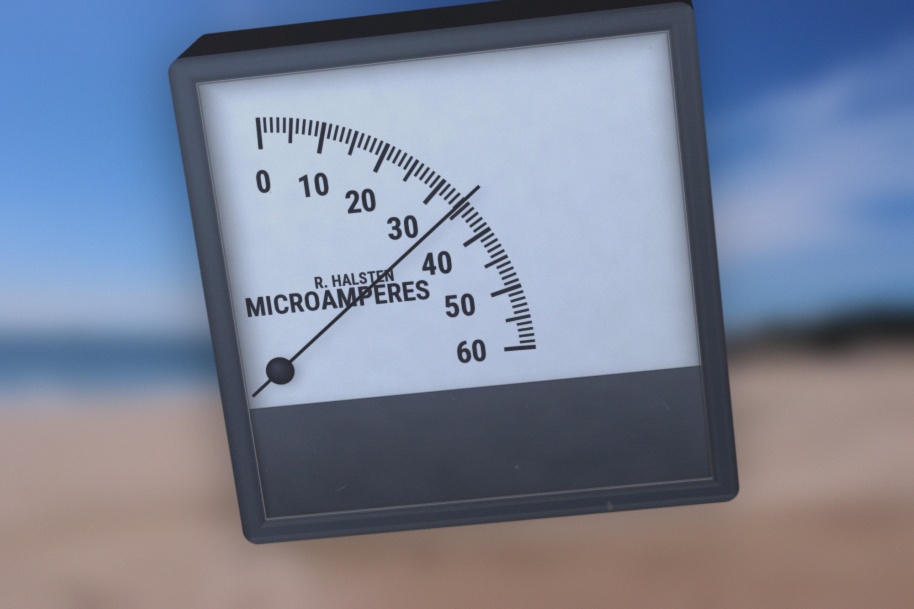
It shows value=34 unit=µA
